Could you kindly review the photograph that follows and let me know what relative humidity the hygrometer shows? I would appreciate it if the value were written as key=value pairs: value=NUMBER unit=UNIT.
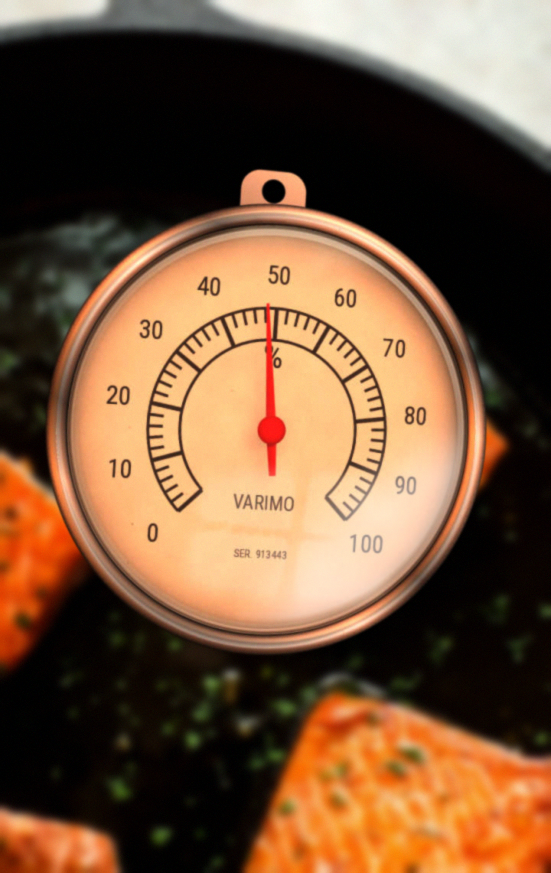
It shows value=48 unit=%
